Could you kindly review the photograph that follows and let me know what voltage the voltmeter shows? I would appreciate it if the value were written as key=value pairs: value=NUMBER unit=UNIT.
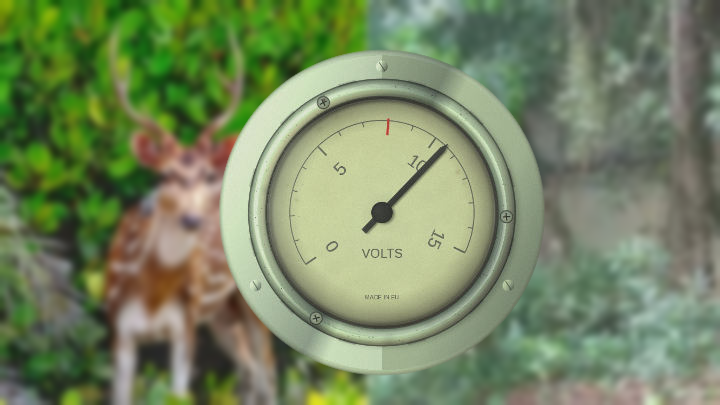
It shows value=10.5 unit=V
